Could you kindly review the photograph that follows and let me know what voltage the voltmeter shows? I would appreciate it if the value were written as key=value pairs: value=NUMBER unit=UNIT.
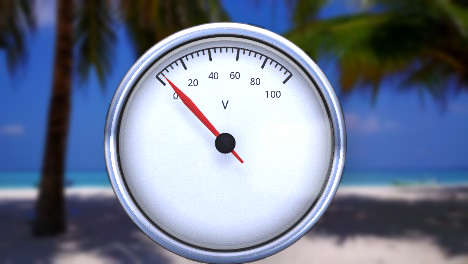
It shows value=4 unit=V
